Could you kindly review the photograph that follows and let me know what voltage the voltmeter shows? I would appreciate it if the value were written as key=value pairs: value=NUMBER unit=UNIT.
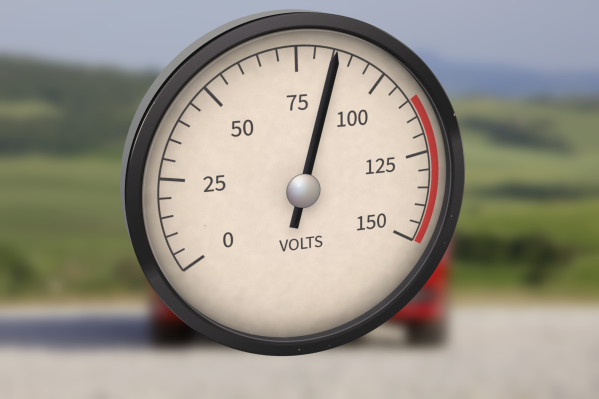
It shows value=85 unit=V
